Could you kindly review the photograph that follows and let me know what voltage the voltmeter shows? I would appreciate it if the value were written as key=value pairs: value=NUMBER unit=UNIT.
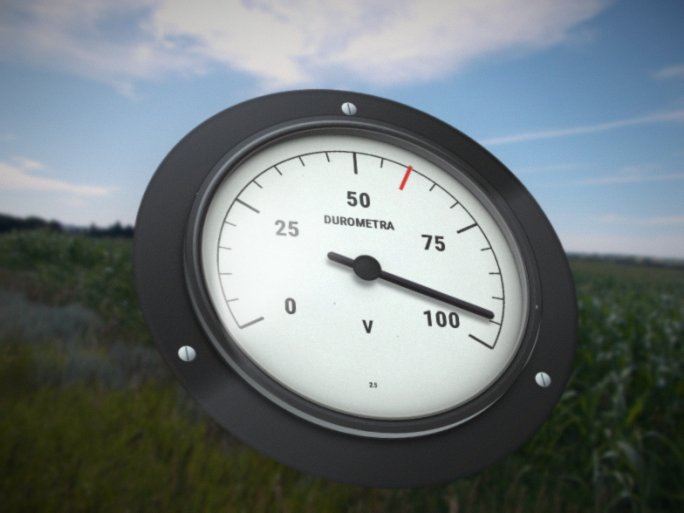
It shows value=95 unit=V
